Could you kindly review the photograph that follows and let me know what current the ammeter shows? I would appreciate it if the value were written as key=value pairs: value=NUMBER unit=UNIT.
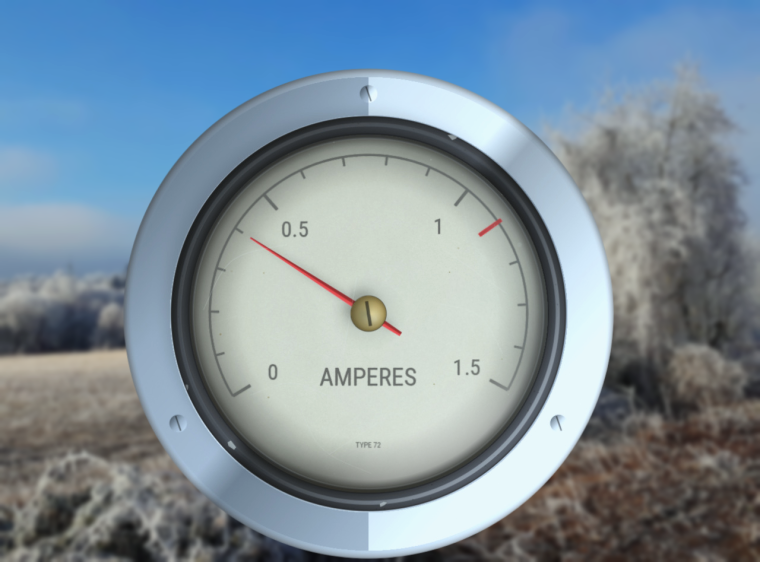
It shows value=0.4 unit=A
